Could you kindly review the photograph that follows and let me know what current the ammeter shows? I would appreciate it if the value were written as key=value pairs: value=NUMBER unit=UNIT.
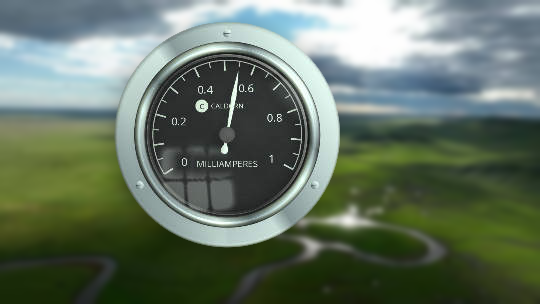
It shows value=0.55 unit=mA
